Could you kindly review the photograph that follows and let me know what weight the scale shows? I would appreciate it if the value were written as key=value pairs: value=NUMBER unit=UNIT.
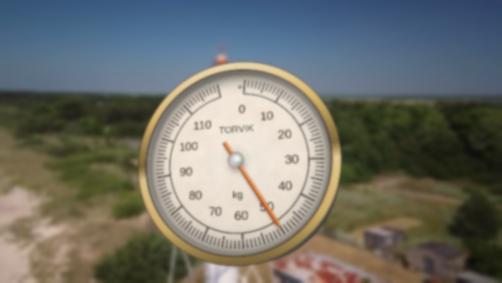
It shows value=50 unit=kg
